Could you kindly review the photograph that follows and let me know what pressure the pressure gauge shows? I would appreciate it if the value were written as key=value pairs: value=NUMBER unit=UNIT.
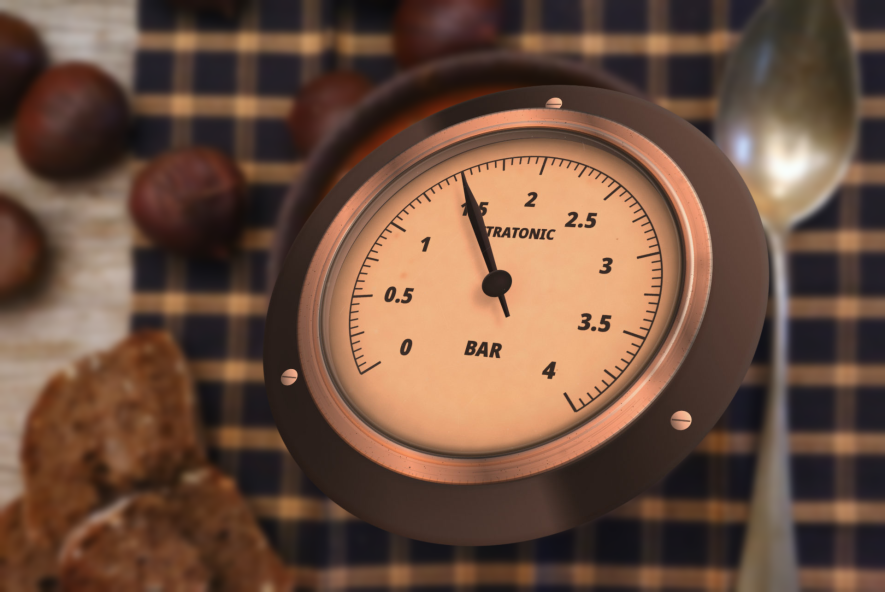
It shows value=1.5 unit=bar
